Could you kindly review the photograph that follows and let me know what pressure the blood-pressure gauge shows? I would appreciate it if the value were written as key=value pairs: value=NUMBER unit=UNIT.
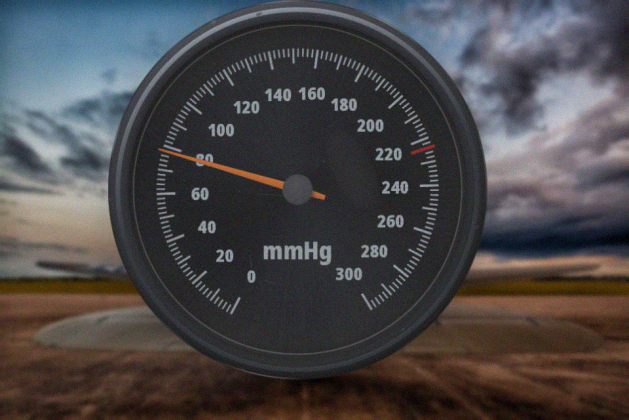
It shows value=78 unit=mmHg
